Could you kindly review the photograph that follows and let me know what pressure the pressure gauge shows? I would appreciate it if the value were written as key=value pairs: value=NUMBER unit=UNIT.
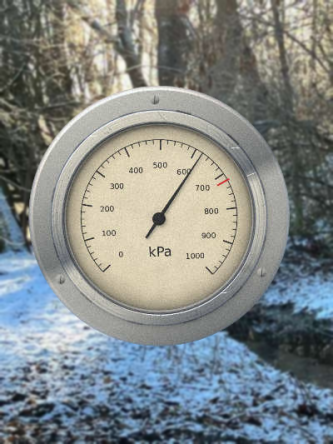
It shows value=620 unit=kPa
